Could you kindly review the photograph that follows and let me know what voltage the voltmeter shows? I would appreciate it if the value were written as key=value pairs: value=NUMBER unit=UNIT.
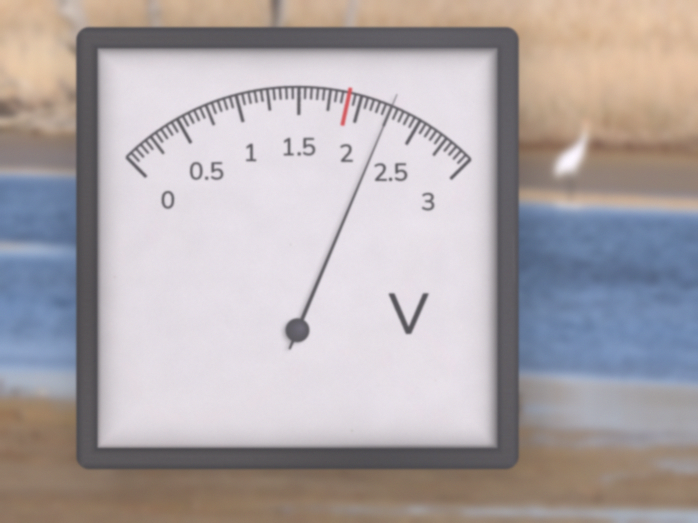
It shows value=2.25 unit=V
